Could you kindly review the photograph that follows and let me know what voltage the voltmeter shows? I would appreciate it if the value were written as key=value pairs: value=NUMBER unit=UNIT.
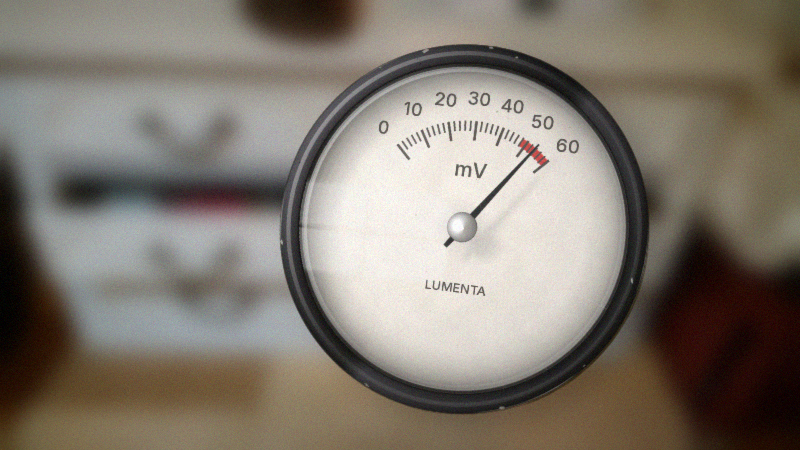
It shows value=54 unit=mV
